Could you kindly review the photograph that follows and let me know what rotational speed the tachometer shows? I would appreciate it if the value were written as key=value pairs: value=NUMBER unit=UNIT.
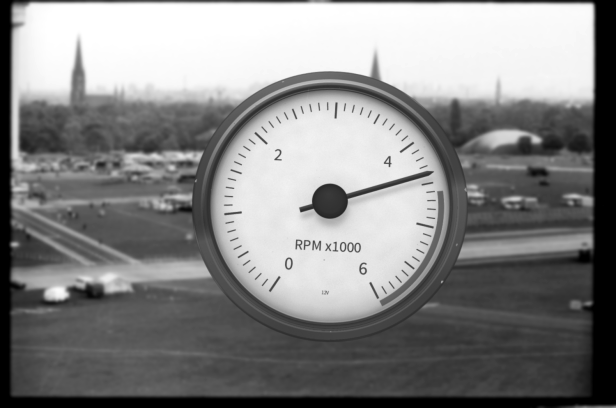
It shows value=4400 unit=rpm
